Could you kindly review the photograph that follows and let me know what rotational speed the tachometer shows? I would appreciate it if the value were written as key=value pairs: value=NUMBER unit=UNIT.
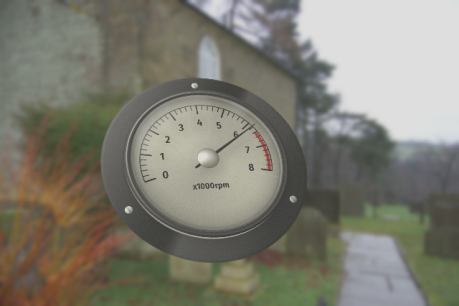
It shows value=6200 unit=rpm
